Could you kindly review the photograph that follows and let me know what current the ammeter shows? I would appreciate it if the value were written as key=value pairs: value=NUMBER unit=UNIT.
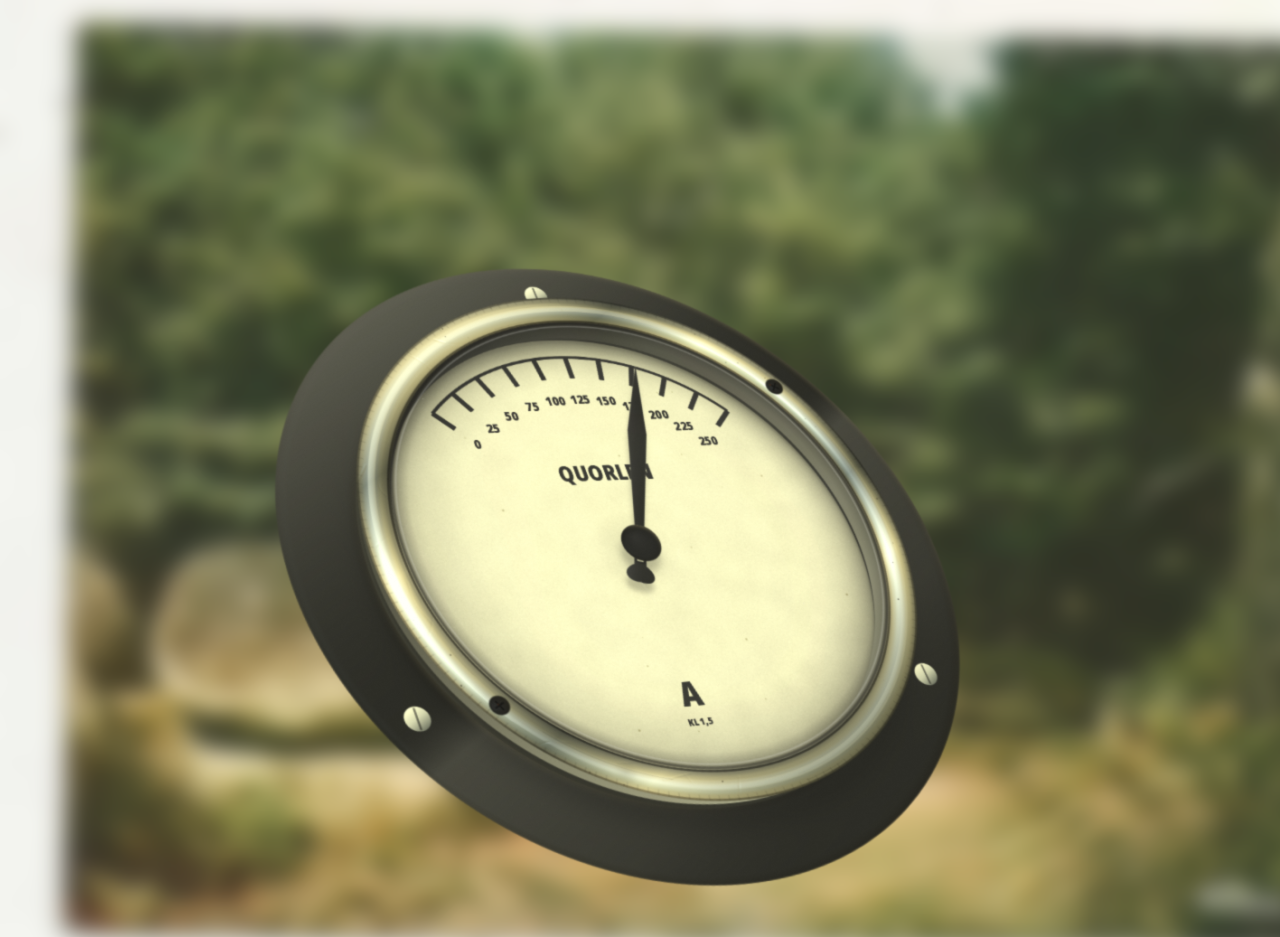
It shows value=175 unit=A
